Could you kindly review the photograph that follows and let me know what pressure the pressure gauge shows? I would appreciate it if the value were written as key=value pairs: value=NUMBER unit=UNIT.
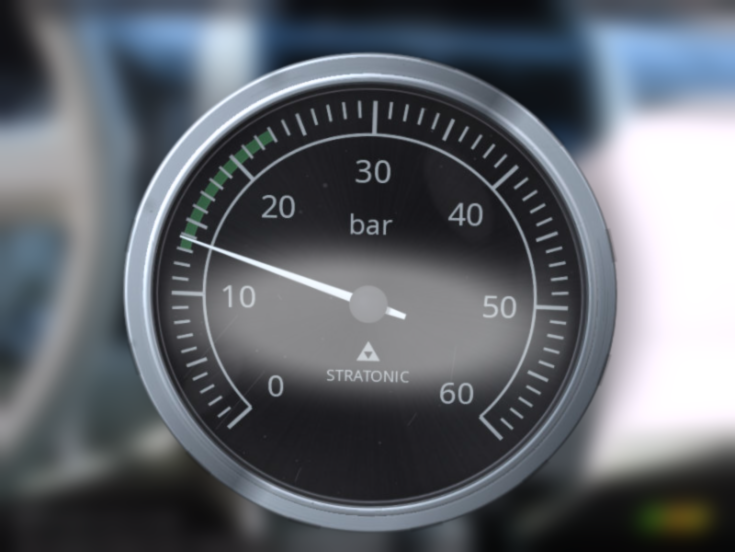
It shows value=14 unit=bar
